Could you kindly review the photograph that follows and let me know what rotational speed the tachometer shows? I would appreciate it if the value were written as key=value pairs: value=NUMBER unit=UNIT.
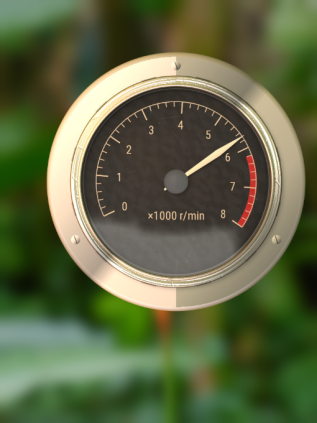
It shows value=5700 unit=rpm
